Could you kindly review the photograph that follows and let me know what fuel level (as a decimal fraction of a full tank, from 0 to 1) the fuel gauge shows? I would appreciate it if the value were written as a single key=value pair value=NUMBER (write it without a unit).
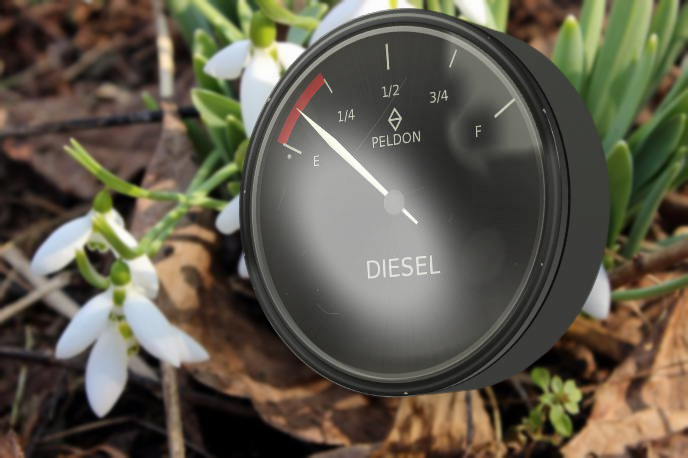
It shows value=0.125
